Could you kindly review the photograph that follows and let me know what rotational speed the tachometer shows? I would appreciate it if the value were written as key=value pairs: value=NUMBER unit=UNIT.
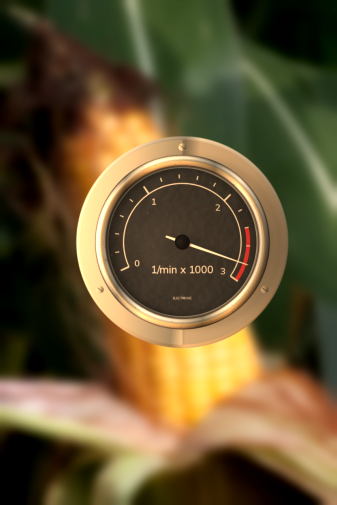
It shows value=2800 unit=rpm
